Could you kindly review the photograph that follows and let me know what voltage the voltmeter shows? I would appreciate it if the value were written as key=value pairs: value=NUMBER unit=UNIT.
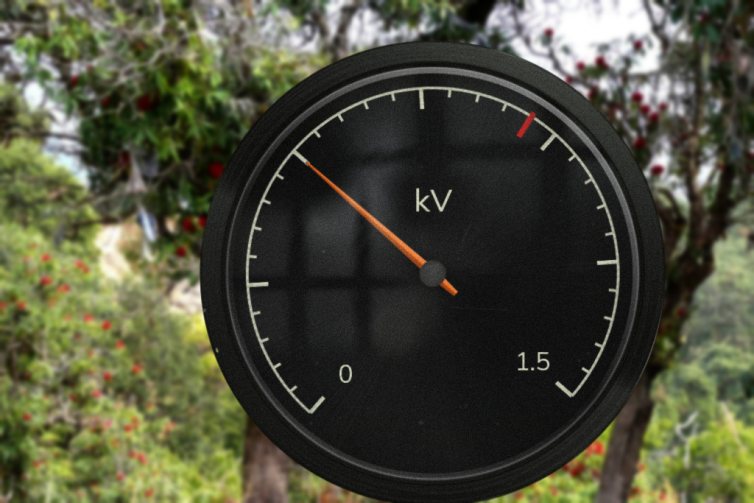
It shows value=0.5 unit=kV
